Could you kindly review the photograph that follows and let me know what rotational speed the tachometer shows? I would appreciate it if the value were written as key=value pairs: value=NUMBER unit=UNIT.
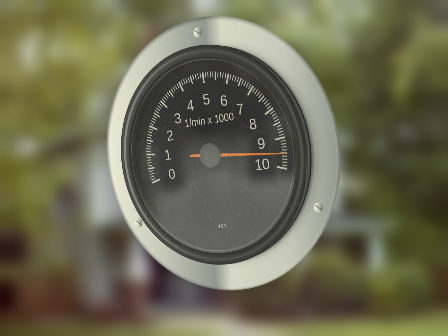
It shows value=9500 unit=rpm
